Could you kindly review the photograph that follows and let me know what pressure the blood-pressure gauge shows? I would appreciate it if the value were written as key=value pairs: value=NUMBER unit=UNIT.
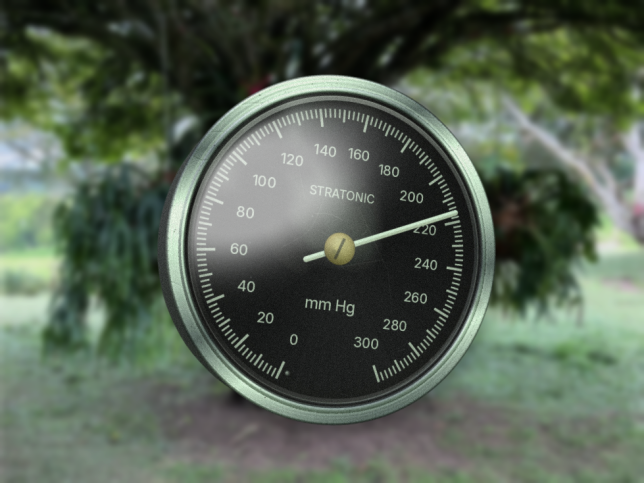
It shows value=216 unit=mmHg
